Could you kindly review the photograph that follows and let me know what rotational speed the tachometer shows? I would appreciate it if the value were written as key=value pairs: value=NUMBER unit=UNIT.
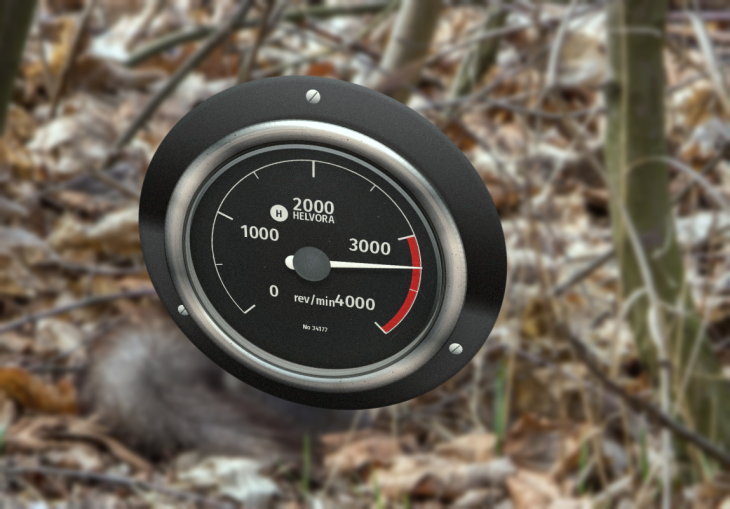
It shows value=3250 unit=rpm
